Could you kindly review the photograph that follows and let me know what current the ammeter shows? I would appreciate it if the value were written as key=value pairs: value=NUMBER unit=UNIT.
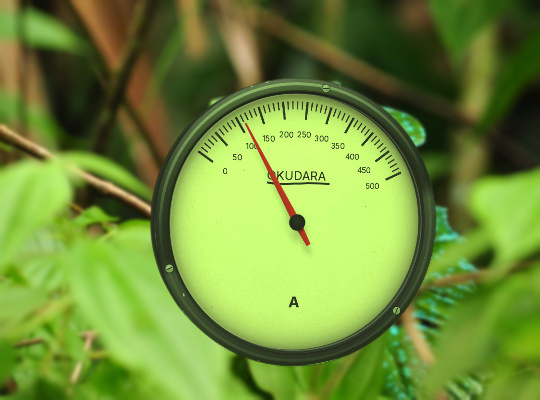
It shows value=110 unit=A
